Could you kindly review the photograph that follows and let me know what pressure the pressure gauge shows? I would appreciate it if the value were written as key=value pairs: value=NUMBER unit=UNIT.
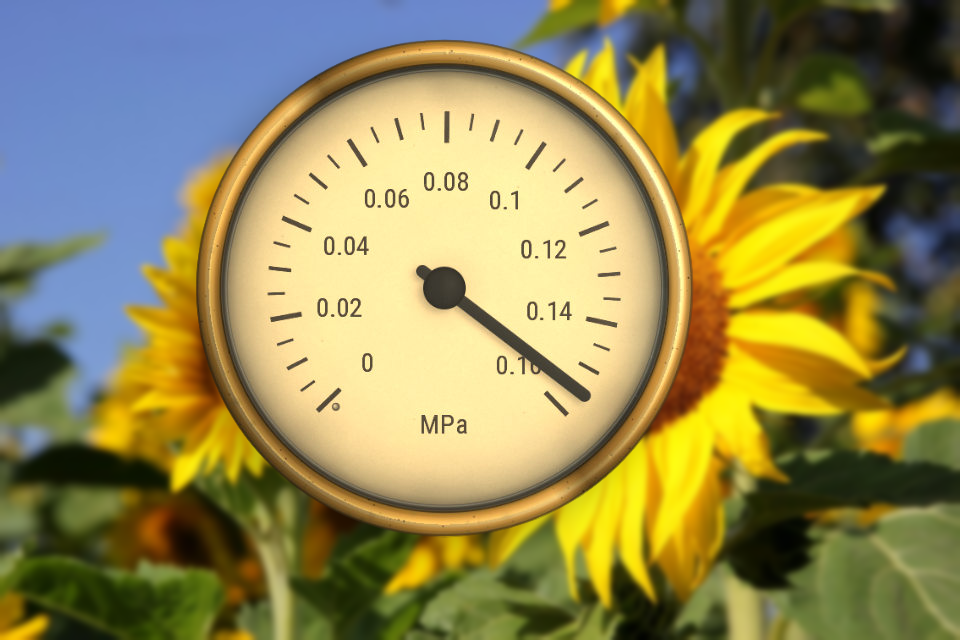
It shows value=0.155 unit=MPa
